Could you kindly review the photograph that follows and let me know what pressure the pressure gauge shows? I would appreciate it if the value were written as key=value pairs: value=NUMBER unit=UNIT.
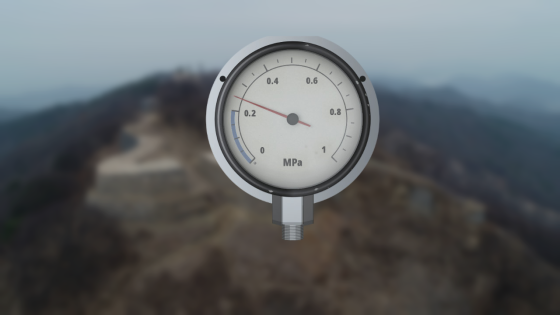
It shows value=0.25 unit=MPa
